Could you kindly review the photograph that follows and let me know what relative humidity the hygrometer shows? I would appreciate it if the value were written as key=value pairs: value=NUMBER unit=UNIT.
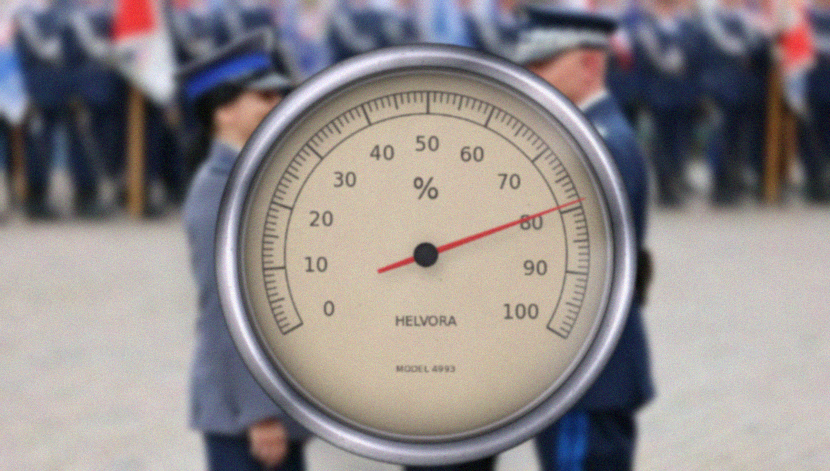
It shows value=79 unit=%
